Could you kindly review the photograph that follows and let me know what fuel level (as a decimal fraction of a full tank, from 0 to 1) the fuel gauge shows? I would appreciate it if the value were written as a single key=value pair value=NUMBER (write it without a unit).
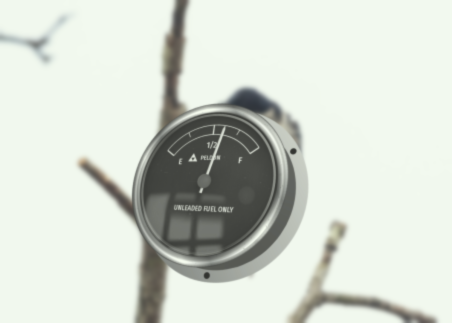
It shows value=0.625
